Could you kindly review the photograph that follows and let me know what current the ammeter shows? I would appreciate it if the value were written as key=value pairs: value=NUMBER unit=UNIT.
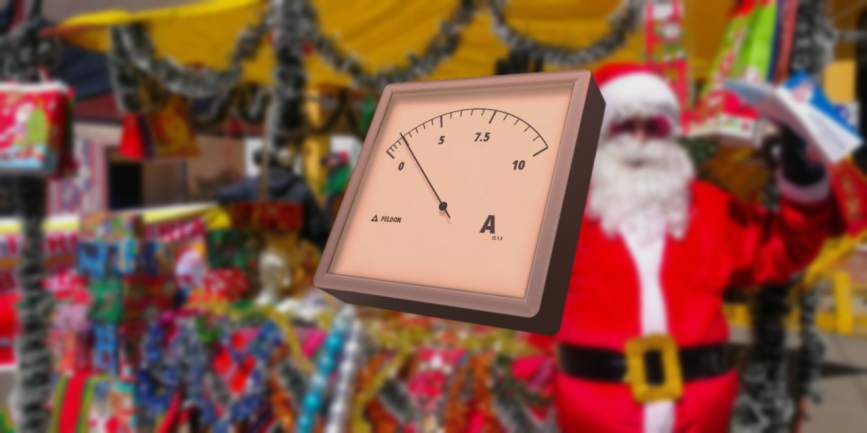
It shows value=2.5 unit=A
